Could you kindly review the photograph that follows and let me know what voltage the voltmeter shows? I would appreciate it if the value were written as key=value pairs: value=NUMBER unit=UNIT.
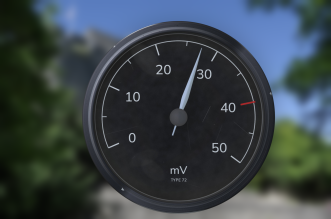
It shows value=27.5 unit=mV
